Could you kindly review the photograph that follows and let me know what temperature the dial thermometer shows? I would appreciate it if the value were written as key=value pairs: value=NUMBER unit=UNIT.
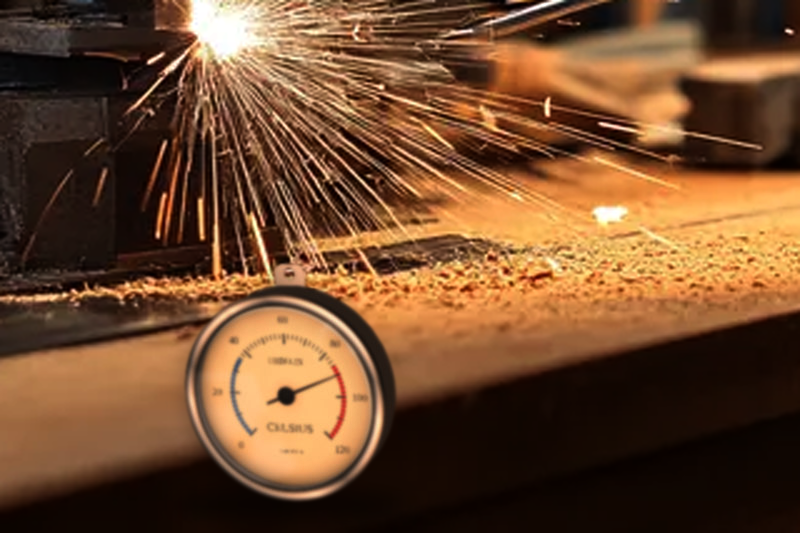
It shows value=90 unit=°C
